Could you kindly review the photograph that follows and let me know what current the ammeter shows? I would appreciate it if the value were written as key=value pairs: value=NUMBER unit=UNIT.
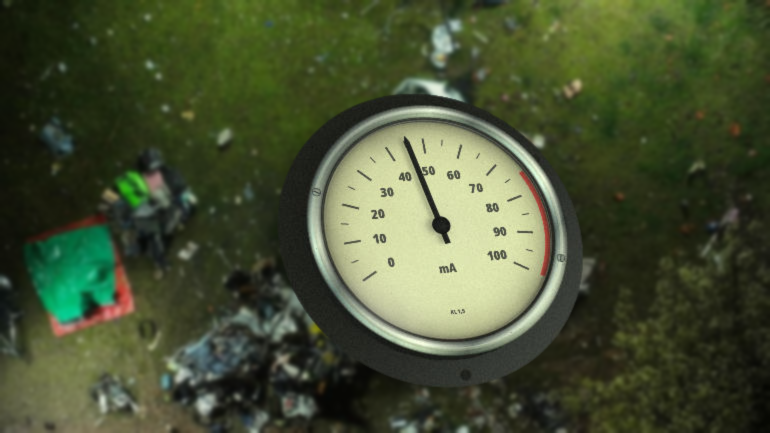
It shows value=45 unit=mA
